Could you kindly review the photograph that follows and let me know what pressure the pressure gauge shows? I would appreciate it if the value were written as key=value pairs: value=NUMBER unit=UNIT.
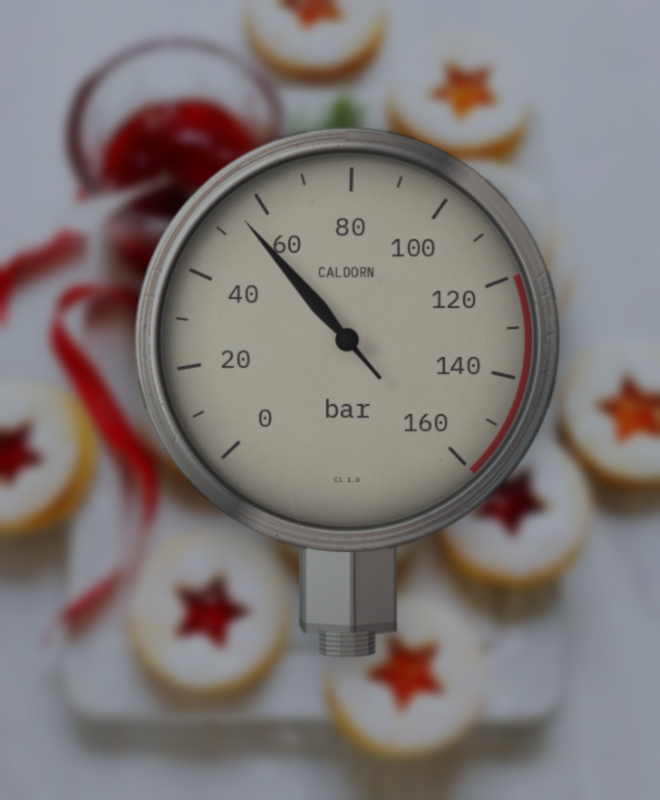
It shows value=55 unit=bar
